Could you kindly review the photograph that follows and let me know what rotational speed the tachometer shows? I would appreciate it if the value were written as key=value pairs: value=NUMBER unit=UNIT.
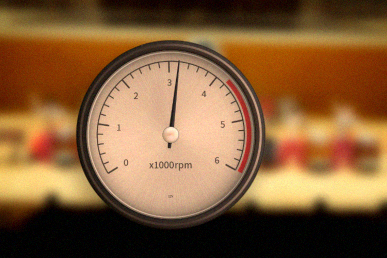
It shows value=3200 unit=rpm
